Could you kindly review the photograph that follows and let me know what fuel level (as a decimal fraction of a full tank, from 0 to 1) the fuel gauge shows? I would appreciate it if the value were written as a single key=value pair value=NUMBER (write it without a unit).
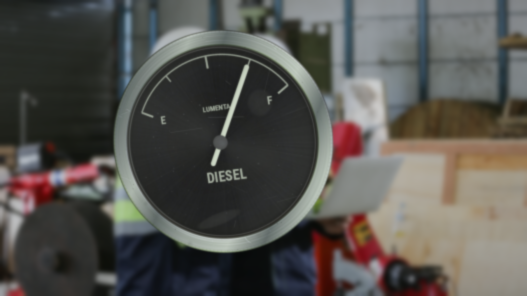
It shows value=0.75
